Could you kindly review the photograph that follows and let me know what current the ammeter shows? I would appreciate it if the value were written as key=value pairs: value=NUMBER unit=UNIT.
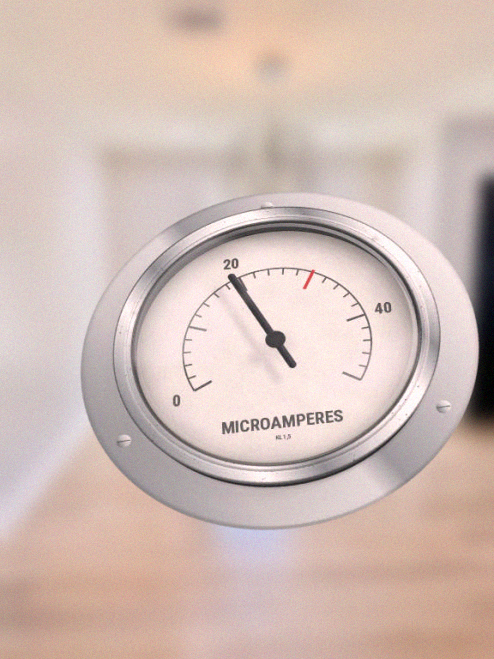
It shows value=19 unit=µA
